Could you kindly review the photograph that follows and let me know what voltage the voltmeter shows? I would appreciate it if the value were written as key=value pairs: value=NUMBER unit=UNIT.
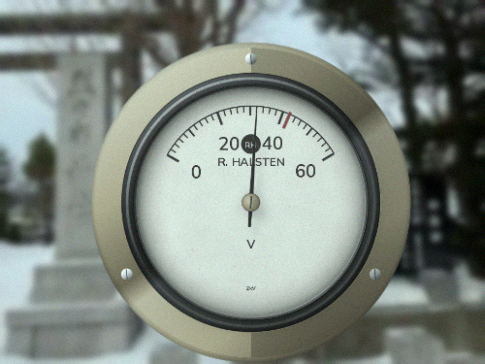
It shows value=32 unit=V
